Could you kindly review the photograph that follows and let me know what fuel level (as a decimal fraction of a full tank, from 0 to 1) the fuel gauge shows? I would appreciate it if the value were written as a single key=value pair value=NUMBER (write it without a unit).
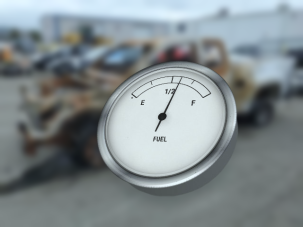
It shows value=0.625
